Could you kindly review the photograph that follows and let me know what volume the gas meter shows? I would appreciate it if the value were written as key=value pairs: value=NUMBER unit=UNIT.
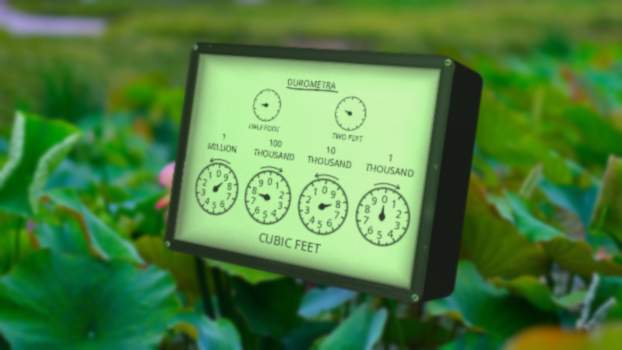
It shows value=878000 unit=ft³
